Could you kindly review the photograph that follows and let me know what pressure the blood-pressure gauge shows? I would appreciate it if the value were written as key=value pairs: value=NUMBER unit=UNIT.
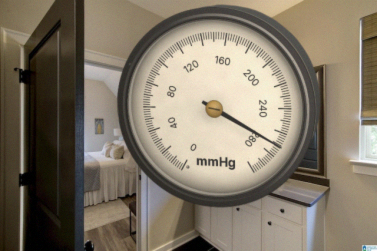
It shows value=270 unit=mmHg
